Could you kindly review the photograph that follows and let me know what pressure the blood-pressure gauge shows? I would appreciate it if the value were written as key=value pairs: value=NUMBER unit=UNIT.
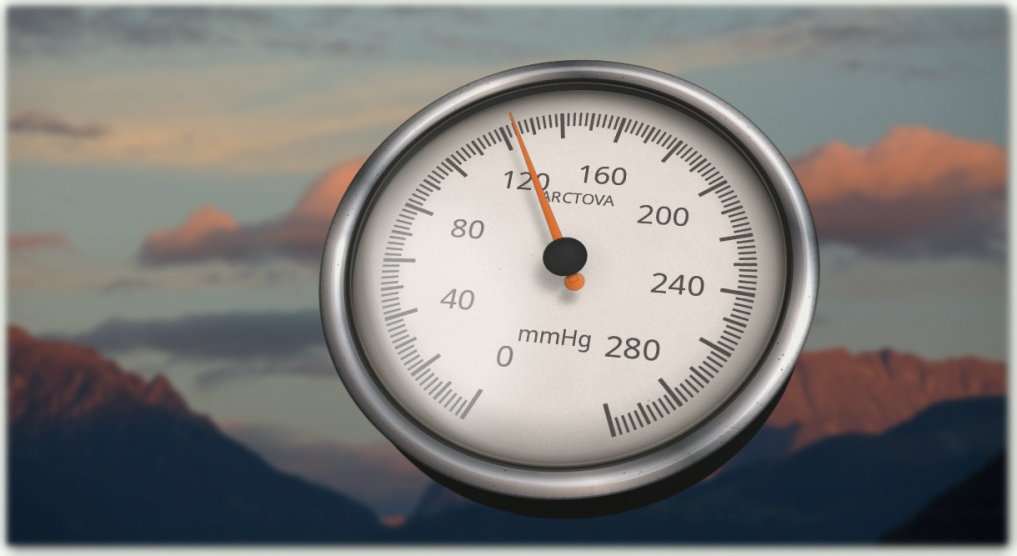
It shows value=124 unit=mmHg
